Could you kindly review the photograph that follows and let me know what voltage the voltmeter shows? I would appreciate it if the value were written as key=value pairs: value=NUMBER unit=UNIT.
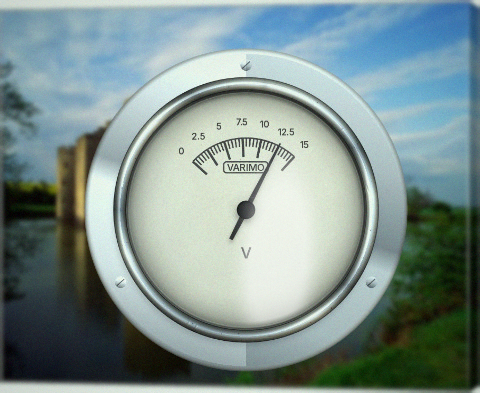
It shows value=12.5 unit=V
